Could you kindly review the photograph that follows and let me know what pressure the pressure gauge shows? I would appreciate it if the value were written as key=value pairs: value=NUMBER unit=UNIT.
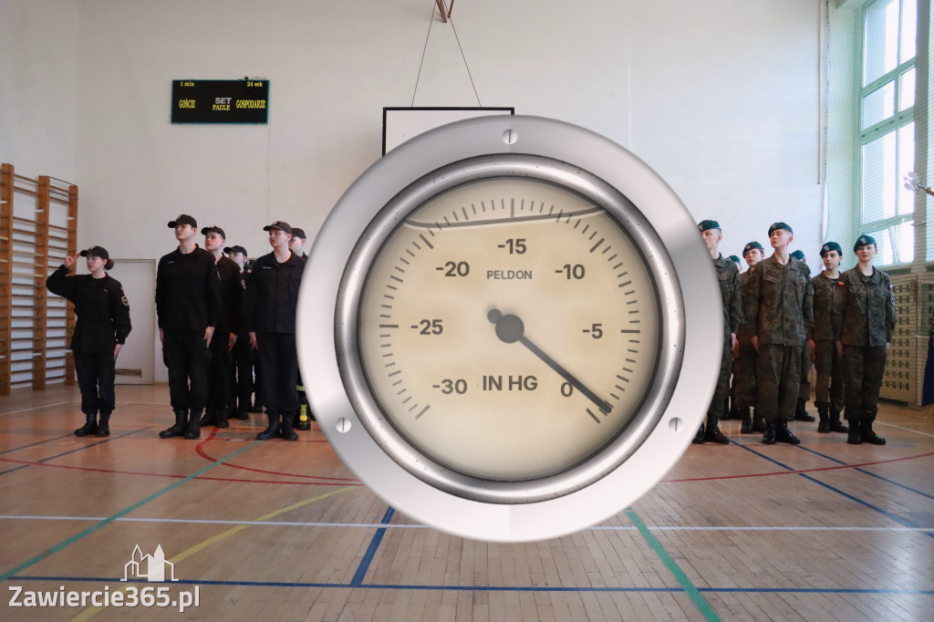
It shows value=-0.75 unit=inHg
